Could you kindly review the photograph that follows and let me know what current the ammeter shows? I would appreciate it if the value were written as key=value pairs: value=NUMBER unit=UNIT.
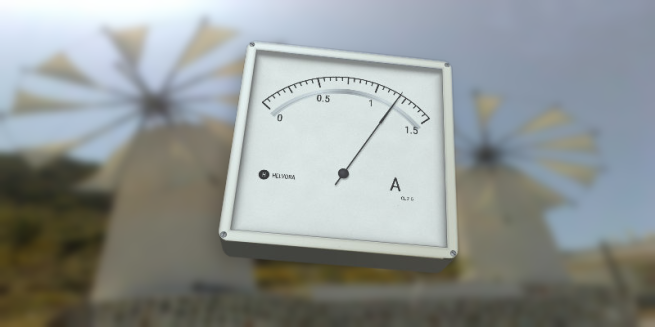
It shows value=1.2 unit=A
